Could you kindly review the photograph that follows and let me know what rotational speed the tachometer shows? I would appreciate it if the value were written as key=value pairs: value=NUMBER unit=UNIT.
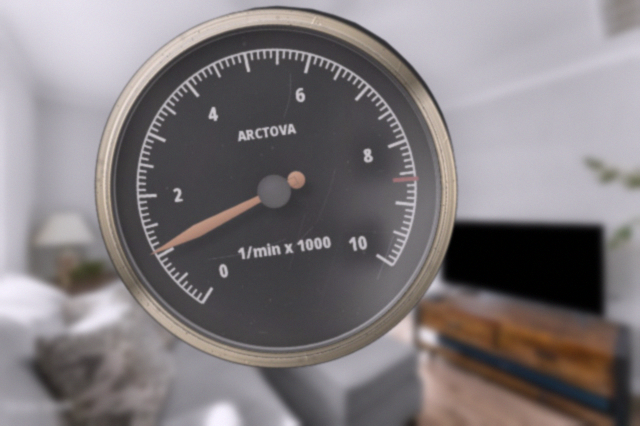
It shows value=1100 unit=rpm
